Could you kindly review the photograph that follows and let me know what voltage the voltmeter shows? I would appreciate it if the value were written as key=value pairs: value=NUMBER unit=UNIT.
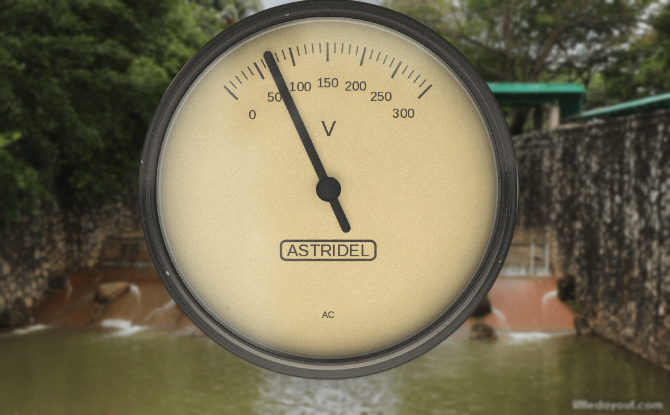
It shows value=70 unit=V
